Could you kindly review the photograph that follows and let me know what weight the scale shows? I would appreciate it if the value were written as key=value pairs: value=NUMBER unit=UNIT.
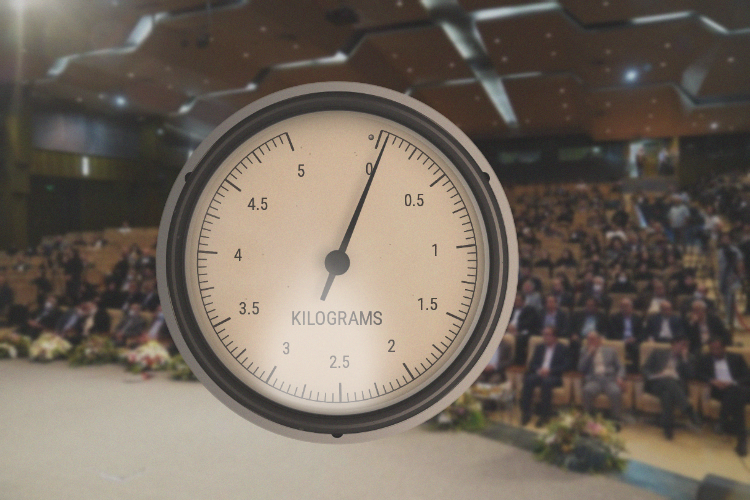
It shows value=0.05 unit=kg
